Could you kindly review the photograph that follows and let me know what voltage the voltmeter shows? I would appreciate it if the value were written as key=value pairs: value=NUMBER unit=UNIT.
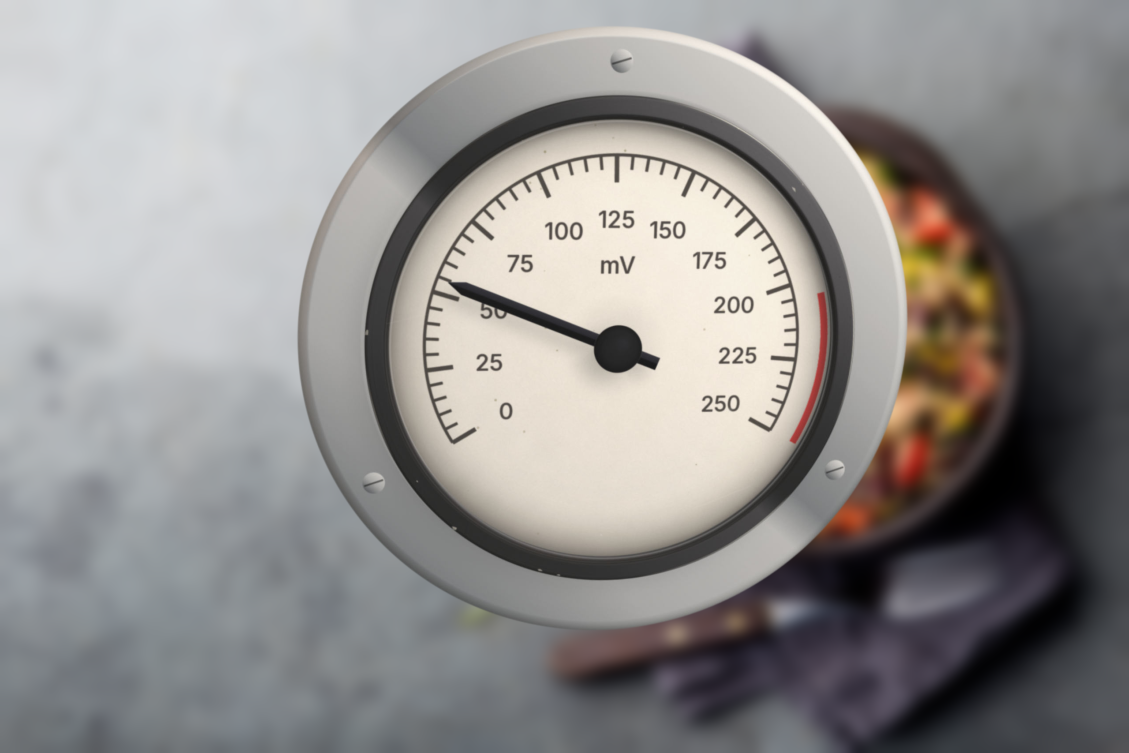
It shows value=55 unit=mV
